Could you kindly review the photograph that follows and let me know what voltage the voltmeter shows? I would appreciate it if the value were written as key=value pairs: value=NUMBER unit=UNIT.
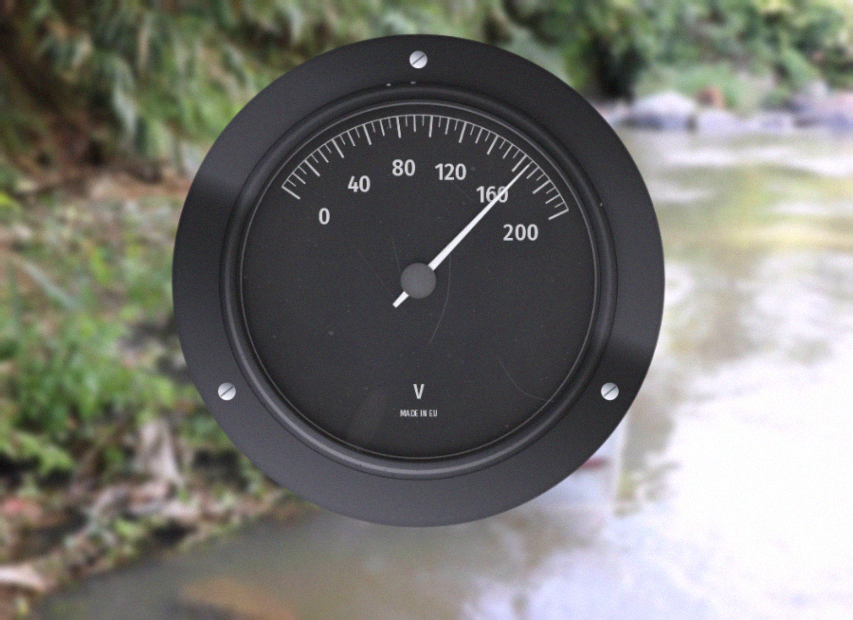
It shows value=165 unit=V
